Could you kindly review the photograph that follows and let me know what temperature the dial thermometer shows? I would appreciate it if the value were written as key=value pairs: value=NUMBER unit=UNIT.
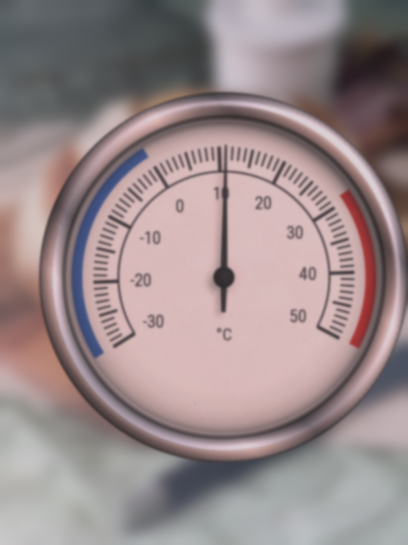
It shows value=11 unit=°C
